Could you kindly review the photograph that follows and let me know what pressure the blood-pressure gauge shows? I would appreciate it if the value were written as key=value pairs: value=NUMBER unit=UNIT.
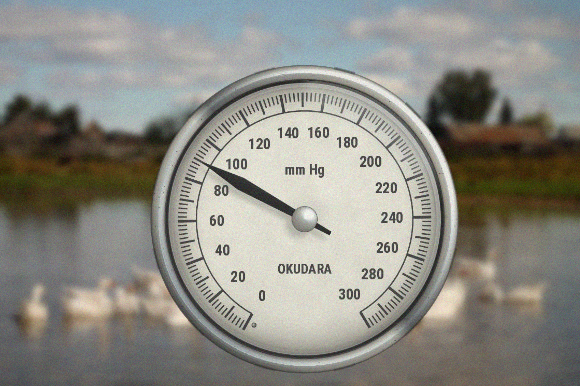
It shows value=90 unit=mmHg
